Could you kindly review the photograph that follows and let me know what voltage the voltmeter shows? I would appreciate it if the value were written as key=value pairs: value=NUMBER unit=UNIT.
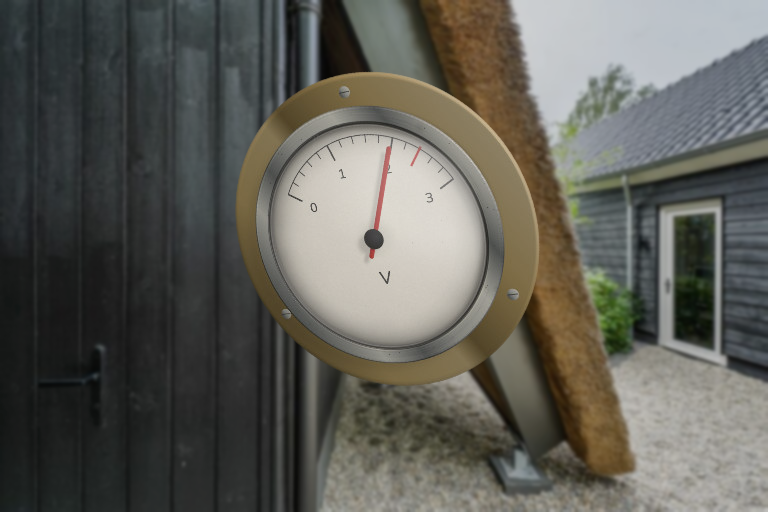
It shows value=2 unit=V
